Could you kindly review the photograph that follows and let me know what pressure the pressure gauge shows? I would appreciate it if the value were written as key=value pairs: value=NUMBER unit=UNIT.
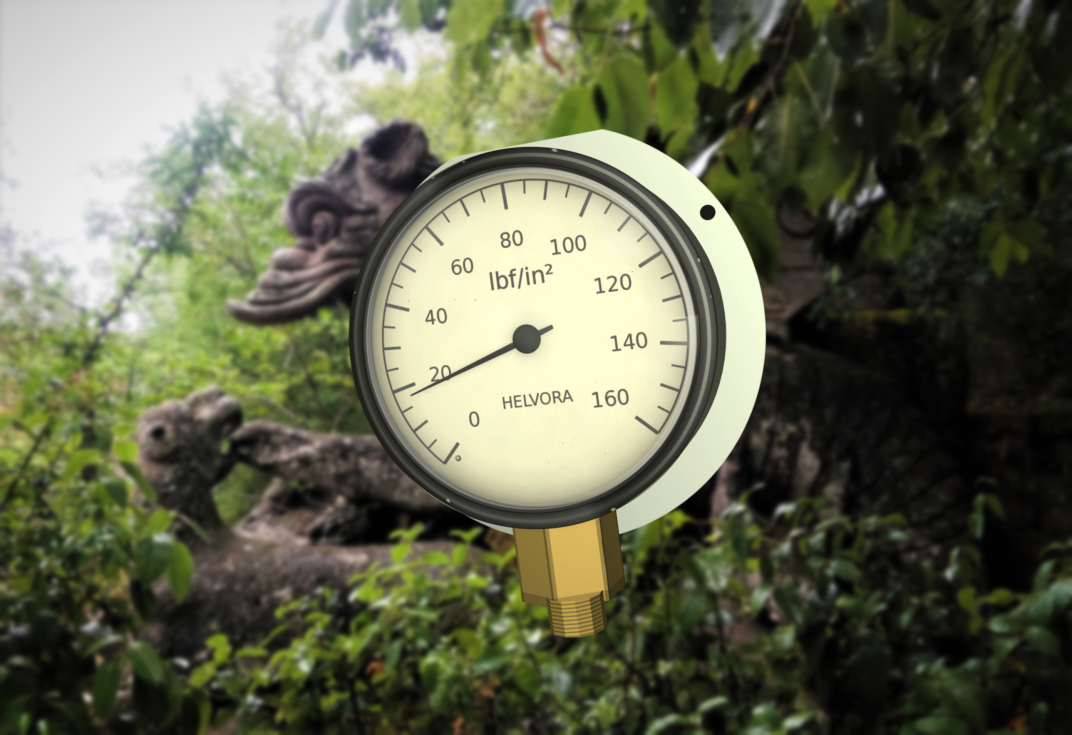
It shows value=17.5 unit=psi
